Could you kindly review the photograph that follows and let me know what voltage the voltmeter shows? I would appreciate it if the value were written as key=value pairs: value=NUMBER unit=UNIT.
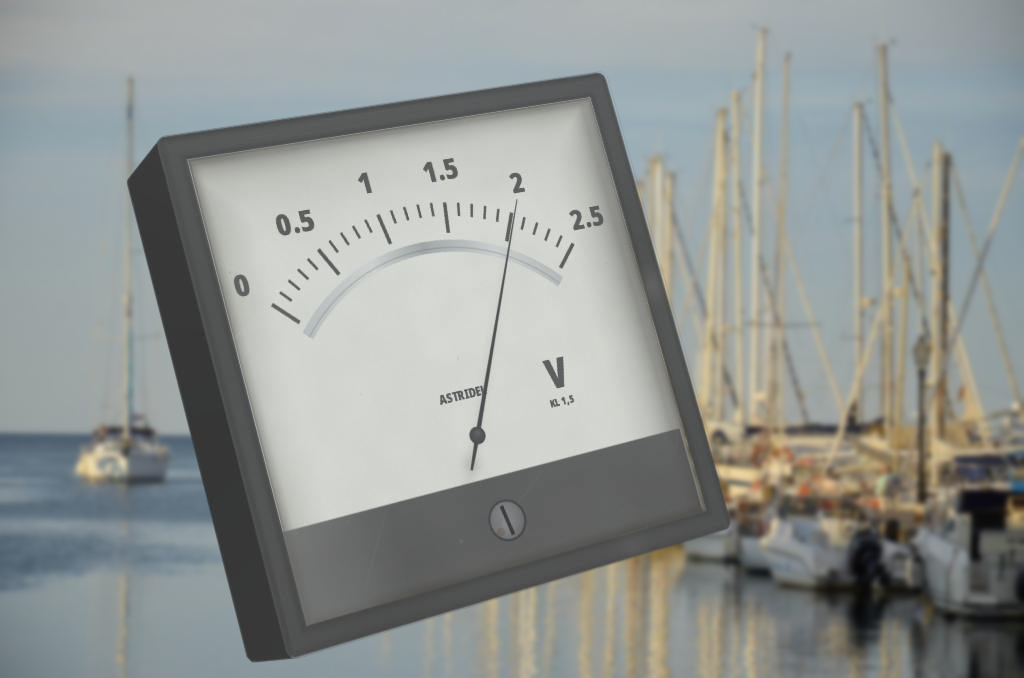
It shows value=2 unit=V
